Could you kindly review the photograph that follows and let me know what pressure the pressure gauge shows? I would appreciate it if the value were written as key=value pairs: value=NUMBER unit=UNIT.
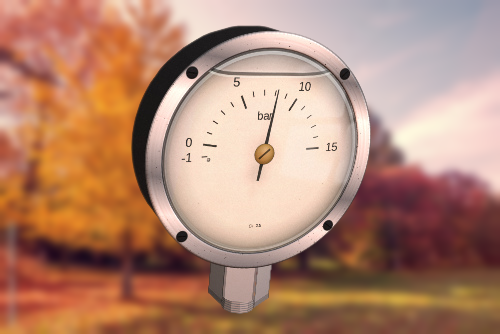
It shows value=8 unit=bar
